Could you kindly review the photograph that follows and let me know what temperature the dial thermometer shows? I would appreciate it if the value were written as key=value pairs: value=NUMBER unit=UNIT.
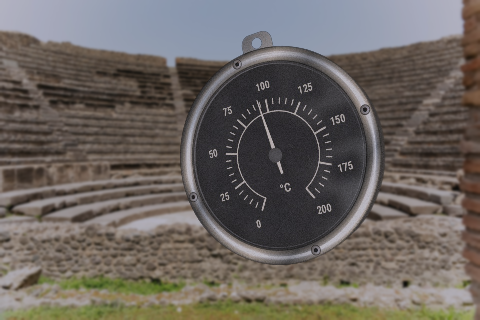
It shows value=95 unit=°C
